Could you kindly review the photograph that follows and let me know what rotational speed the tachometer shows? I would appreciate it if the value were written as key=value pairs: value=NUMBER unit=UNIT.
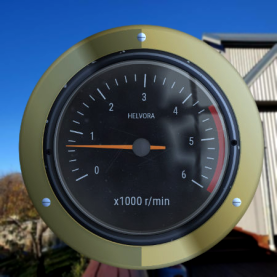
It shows value=700 unit=rpm
